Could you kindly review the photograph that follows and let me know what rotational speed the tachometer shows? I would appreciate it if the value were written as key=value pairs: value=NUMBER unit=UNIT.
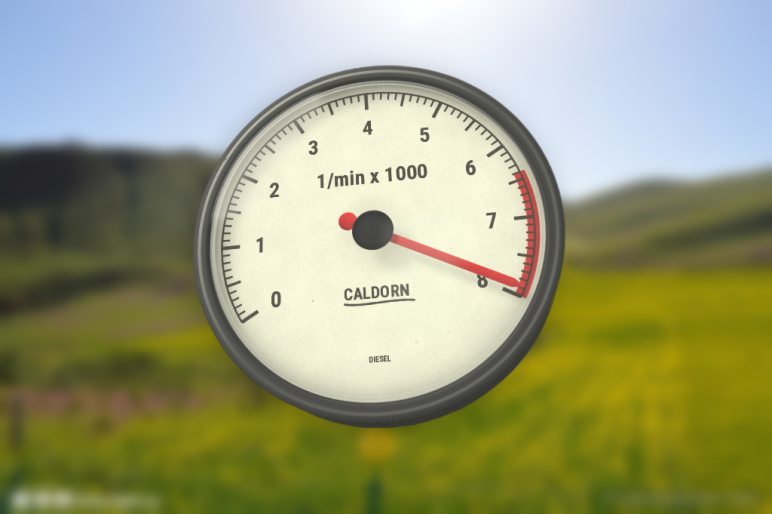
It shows value=7900 unit=rpm
